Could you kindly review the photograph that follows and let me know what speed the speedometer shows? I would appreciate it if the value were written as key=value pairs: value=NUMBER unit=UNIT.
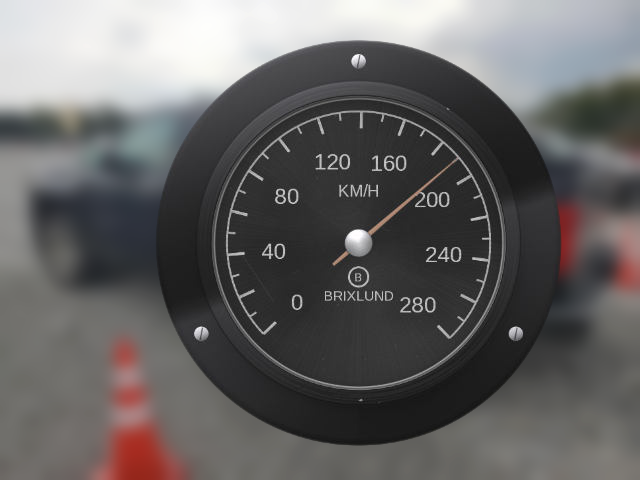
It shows value=190 unit=km/h
